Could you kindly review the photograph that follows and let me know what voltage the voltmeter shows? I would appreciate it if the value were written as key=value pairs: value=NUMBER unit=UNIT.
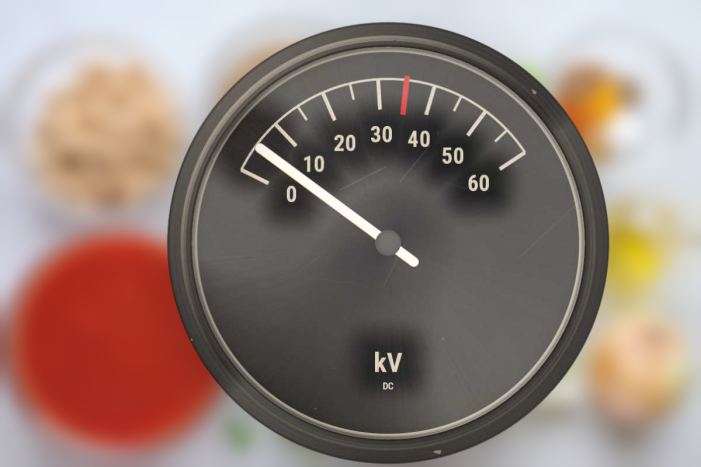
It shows value=5 unit=kV
